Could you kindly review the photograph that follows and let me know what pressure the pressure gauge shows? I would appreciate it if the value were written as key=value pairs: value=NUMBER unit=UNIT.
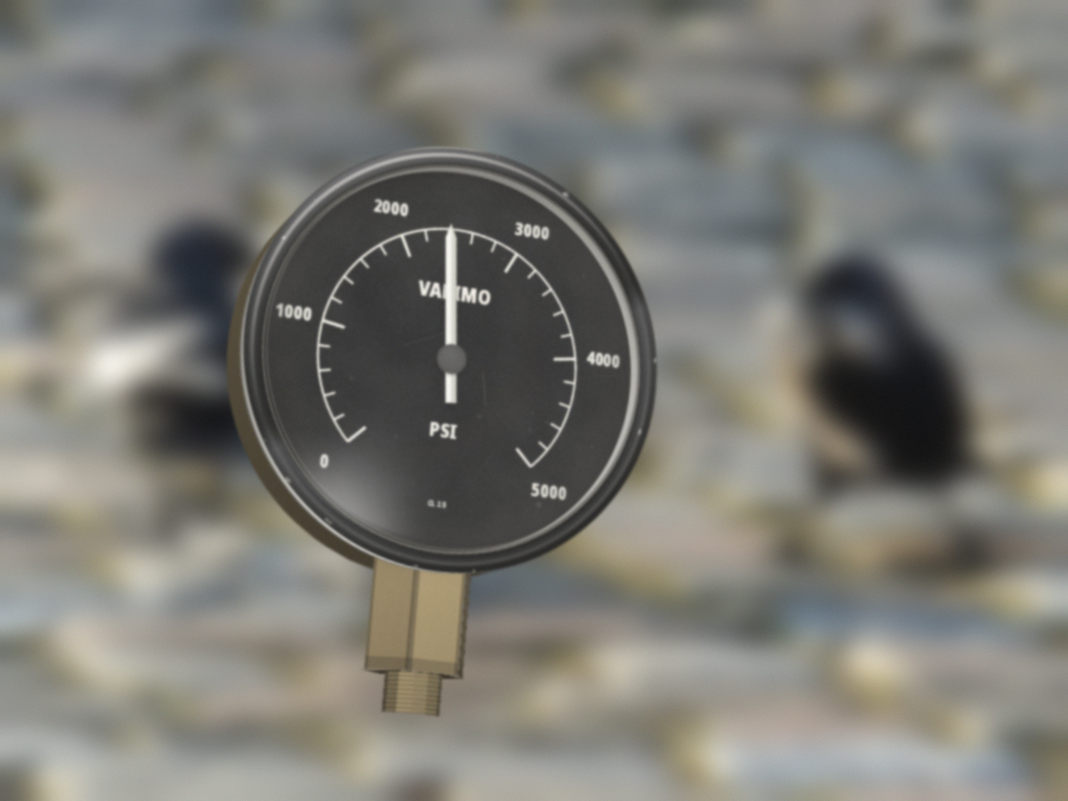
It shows value=2400 unit=psi
